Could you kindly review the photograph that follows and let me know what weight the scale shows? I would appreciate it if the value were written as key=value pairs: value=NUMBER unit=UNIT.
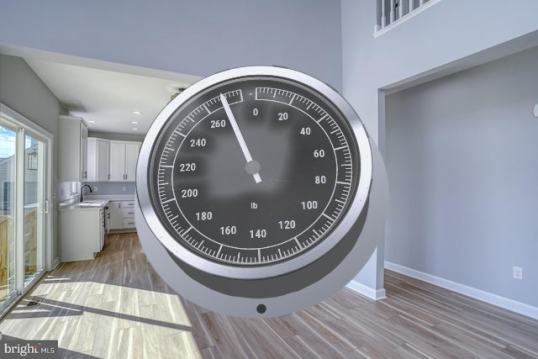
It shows value=270 unit=lb
